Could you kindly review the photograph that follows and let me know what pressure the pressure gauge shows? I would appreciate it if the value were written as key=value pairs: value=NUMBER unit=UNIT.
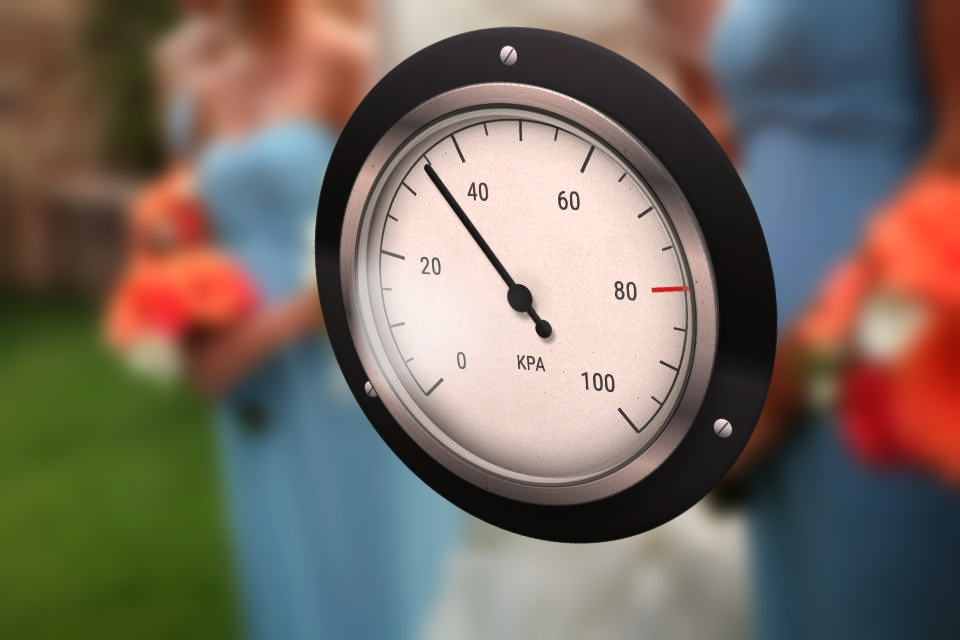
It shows value=35 unit=kPa
